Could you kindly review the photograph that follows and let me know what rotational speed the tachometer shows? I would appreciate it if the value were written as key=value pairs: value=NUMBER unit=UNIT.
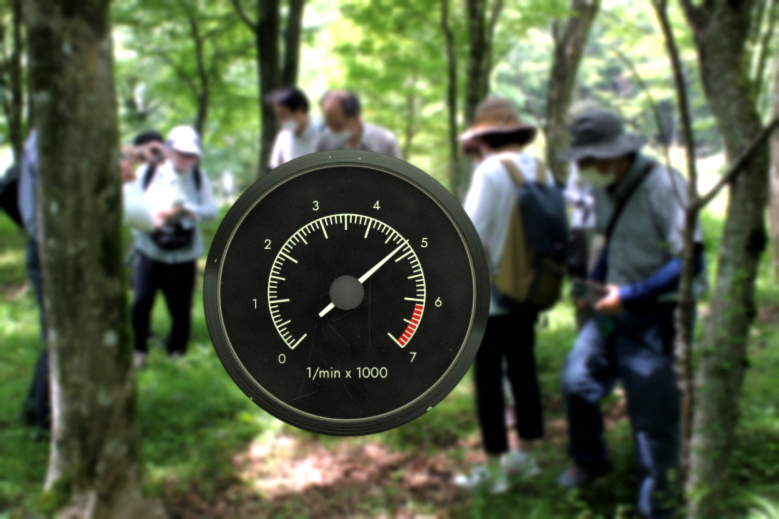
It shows value=4800 unit=rpm
